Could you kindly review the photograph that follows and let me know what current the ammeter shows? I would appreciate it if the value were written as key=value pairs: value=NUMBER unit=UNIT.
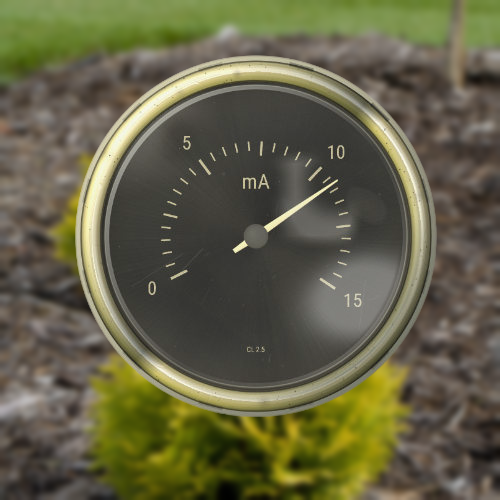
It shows value=10.75 unit=mA
